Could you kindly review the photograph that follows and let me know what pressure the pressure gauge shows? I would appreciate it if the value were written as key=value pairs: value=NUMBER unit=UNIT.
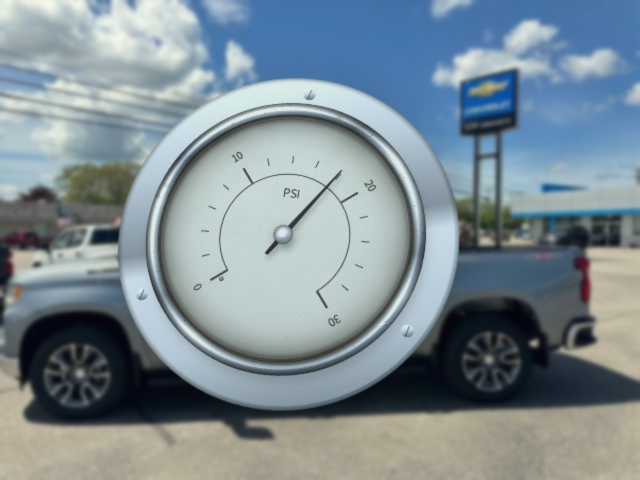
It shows value=18 unit=psi
